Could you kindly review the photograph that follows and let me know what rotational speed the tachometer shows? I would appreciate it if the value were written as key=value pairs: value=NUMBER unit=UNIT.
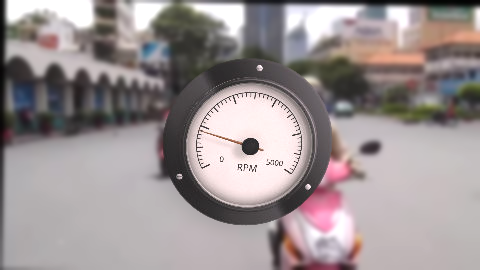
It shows value=900 unit=rpm
